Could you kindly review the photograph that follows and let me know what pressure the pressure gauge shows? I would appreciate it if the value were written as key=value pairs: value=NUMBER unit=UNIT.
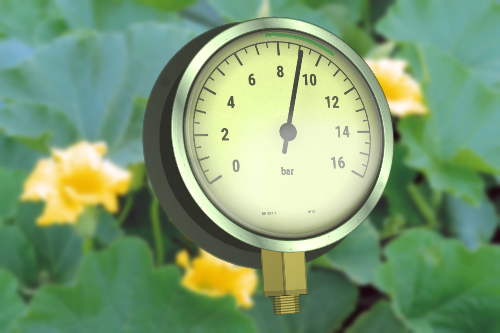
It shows value=9 unit=bar
